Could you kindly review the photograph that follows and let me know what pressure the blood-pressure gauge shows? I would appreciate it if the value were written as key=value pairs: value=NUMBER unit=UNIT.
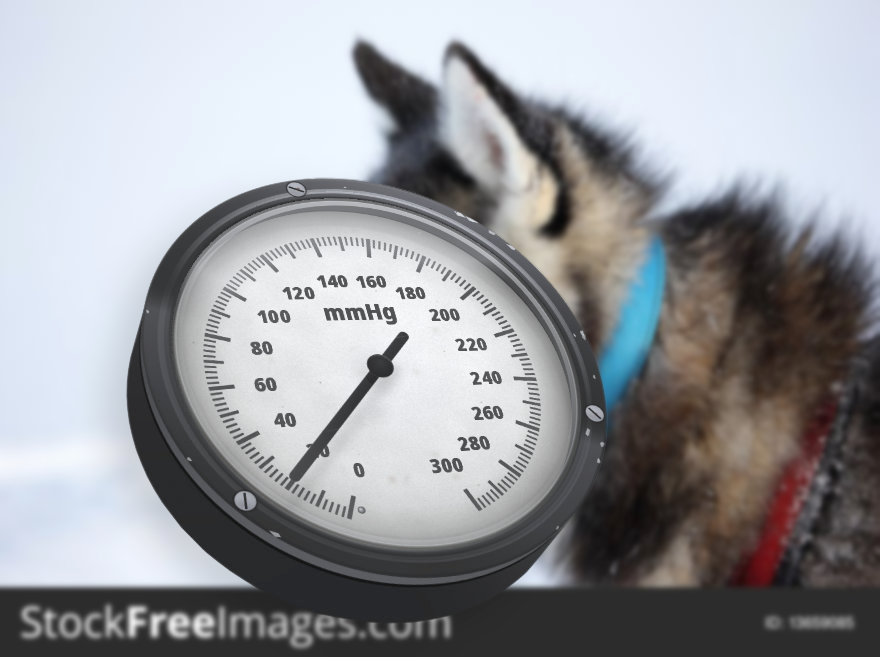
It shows value=20 unit=mmHg
